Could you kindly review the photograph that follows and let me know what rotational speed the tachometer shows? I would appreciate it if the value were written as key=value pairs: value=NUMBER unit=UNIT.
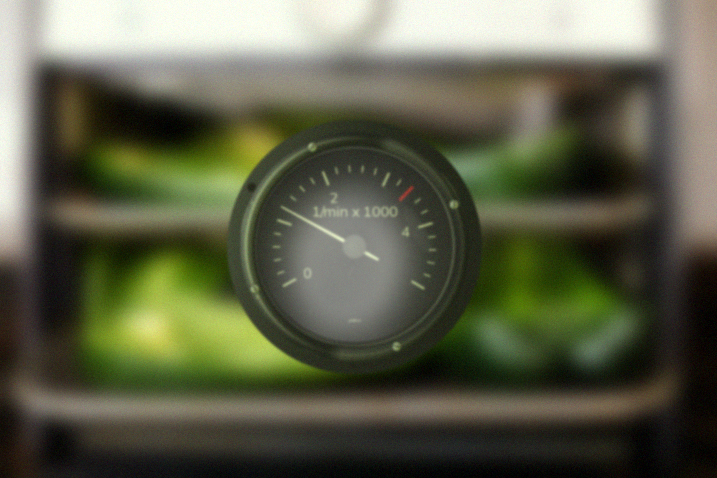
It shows value=1200 unit=rpm
